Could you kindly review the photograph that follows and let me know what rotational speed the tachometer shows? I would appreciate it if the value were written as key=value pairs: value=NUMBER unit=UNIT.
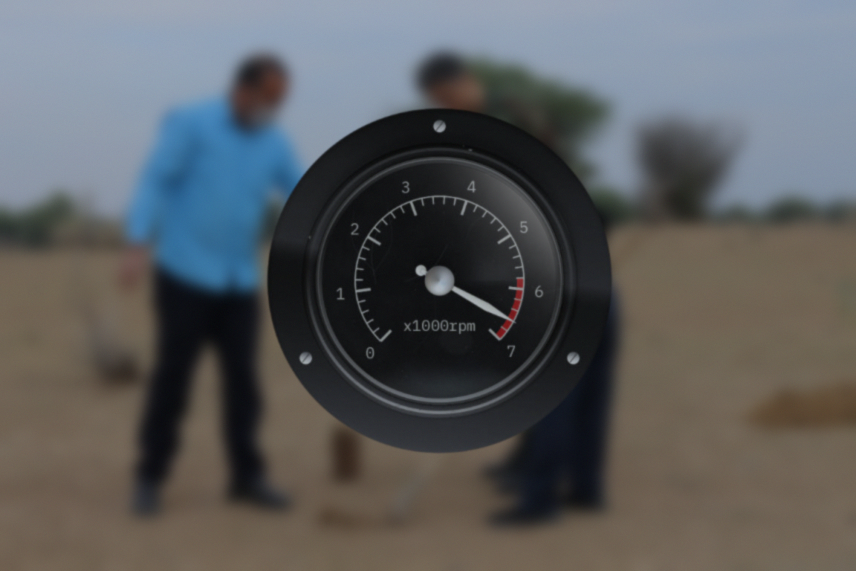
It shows value=6600 unit=rpm
